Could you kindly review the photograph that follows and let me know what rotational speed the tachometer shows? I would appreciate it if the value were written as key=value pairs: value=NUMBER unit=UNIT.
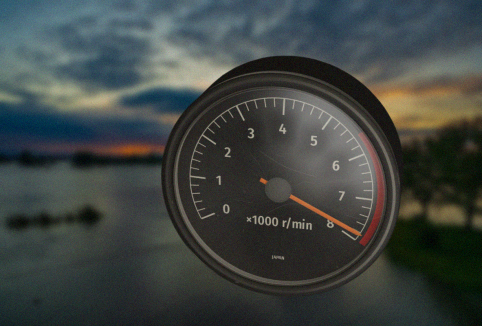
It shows value=7800 unit=rpm
